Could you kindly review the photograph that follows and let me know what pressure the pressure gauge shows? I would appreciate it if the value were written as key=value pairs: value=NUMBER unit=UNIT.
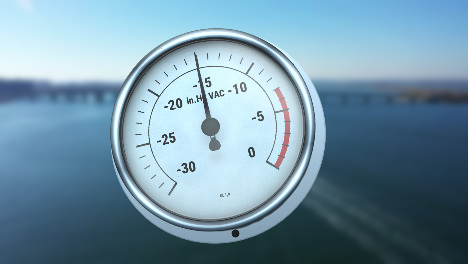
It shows value=-15 unit=inHg
